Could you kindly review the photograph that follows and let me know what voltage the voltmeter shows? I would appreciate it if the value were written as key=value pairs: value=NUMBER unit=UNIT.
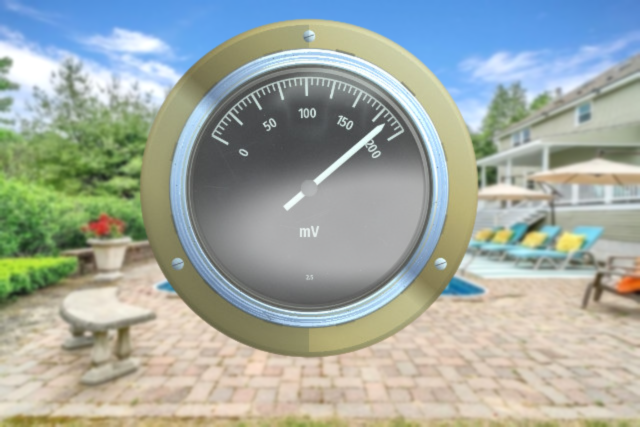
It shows value=185 unit=mV
